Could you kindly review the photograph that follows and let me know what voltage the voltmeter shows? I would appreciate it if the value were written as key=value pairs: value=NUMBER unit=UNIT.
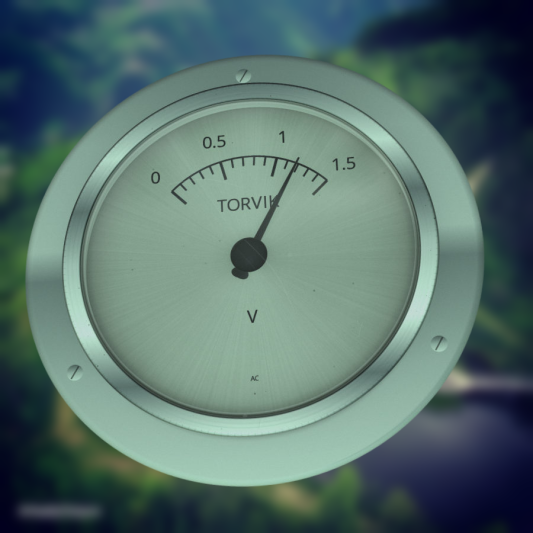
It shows value=1.2 unit=V
